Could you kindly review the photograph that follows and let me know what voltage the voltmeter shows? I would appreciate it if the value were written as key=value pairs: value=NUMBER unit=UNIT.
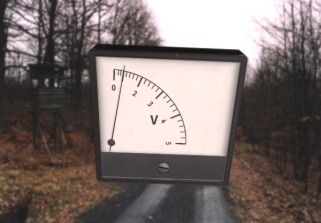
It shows value=1 unit=V
